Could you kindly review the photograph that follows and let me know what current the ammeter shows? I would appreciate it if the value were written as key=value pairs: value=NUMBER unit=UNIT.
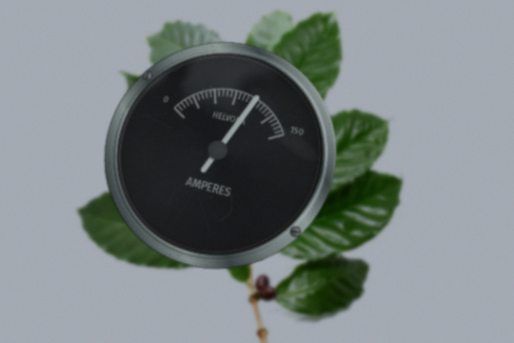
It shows value=100 unit=A
